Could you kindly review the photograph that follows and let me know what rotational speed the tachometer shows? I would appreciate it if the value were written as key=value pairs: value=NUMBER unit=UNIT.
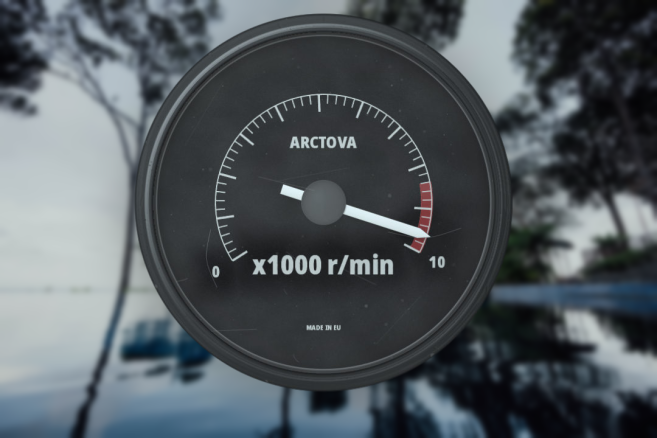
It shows value=9600 unit=rpm
